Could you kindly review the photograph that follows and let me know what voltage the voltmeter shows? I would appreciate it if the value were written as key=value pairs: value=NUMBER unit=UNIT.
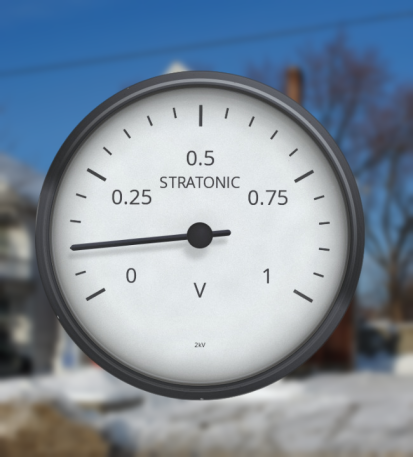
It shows value=0.1 unit=V
